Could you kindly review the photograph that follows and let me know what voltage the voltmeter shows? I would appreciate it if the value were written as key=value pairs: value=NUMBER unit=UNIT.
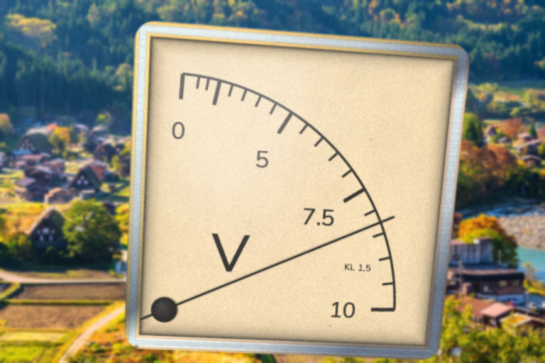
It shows value=8.25 unit=V
